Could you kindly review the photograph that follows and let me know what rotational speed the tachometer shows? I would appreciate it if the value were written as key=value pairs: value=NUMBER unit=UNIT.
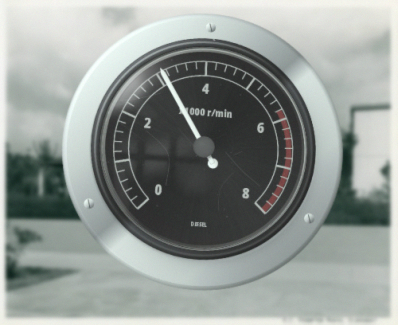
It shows value=3100 unit=rpm
